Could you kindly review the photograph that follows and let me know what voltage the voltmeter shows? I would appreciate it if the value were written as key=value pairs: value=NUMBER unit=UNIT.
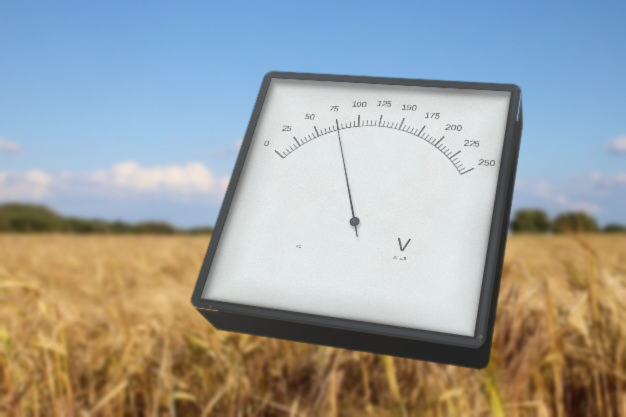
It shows value=75 unit=V
